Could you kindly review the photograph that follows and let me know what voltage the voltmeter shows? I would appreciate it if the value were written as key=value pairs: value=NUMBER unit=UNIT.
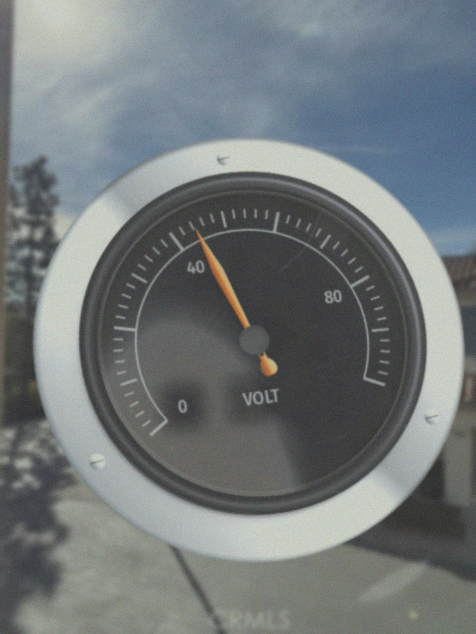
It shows value=44 unit=V
